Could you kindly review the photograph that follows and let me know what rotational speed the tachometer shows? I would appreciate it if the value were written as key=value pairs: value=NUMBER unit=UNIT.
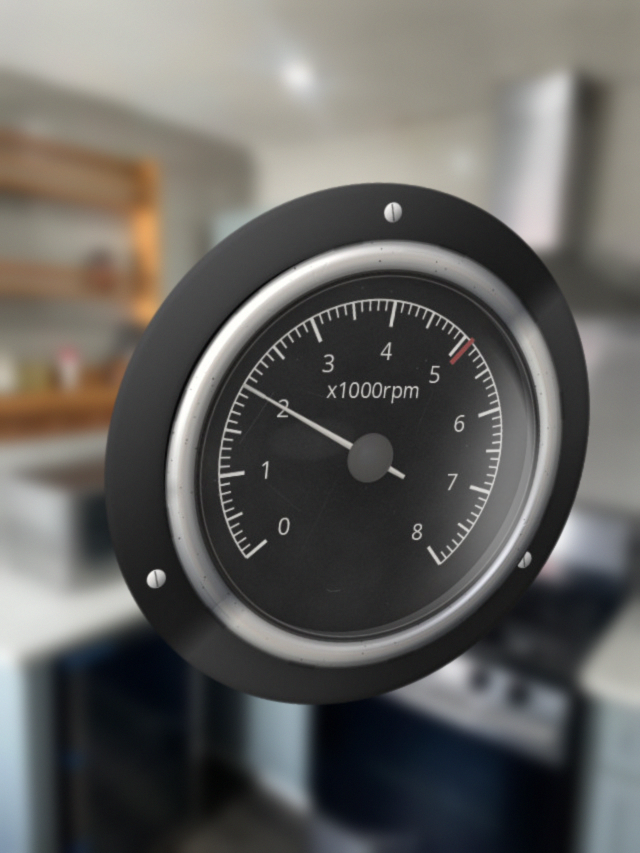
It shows value=2000 unit=rpm
